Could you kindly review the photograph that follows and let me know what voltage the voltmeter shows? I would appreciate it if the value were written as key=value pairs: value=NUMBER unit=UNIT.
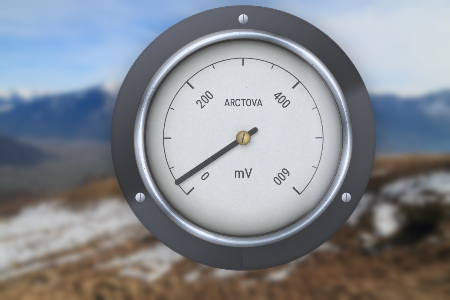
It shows value=25 unit=mV
